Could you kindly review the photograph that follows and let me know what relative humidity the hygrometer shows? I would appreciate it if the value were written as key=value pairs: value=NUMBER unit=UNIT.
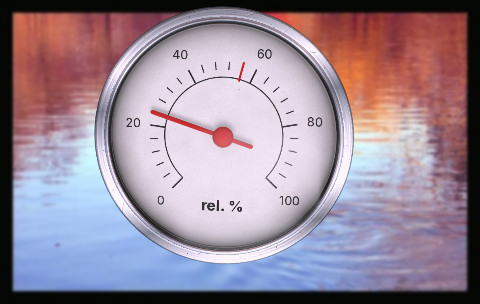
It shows value=24 unit=%
